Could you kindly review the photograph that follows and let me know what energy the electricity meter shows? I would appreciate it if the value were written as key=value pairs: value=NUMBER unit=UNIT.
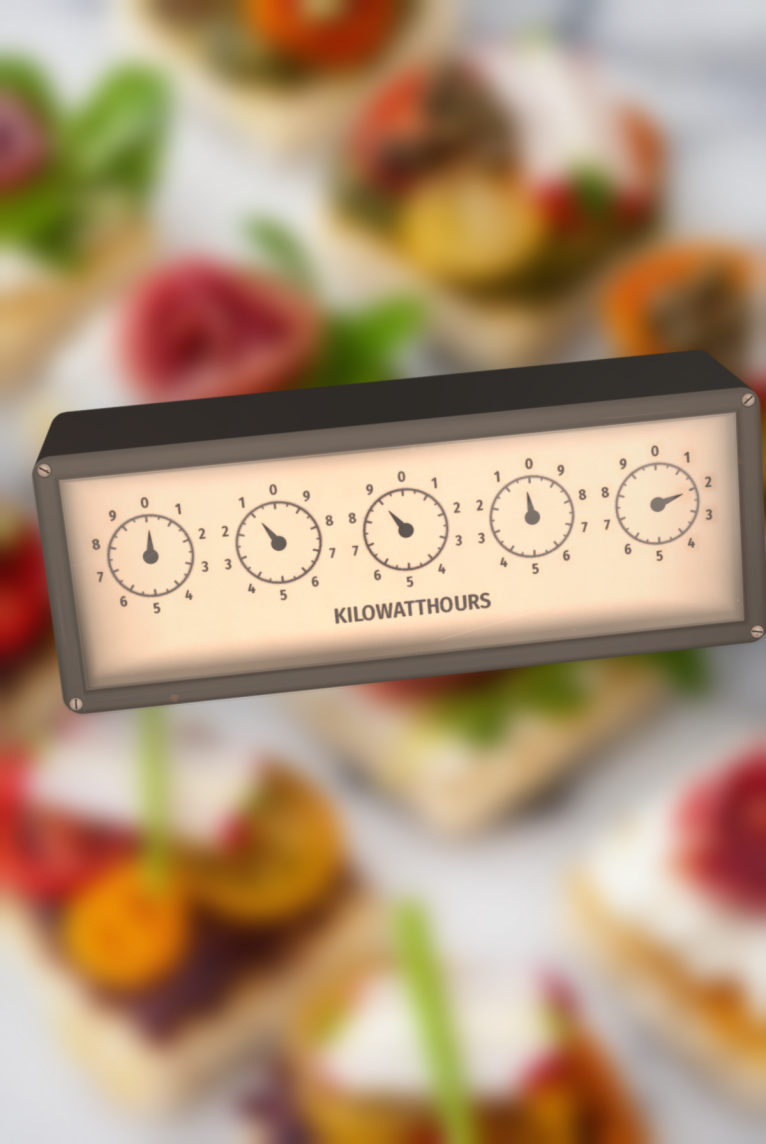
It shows value=902 unit=kWh
